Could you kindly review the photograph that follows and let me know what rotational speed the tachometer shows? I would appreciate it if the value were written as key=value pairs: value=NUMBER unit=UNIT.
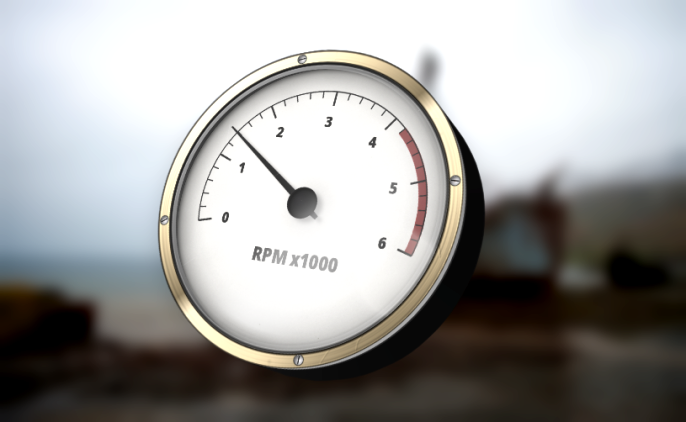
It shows value=1400 unit=rpm
